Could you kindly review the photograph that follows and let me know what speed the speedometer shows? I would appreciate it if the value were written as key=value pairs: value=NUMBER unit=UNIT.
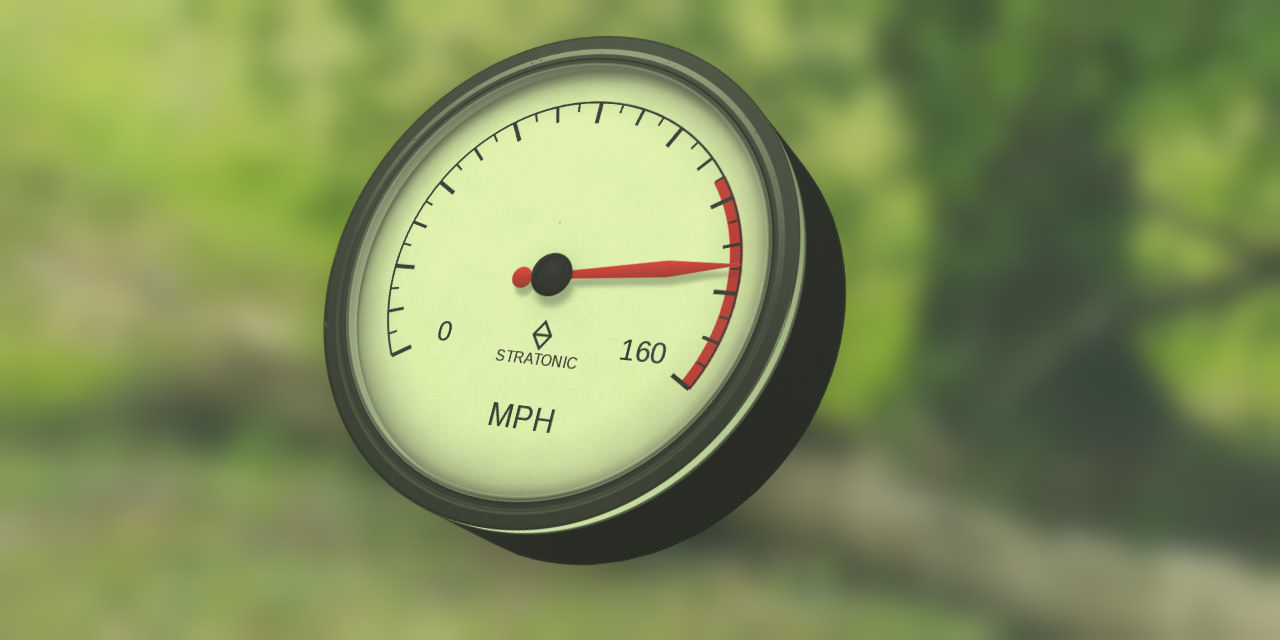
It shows value=135 unit=mph
